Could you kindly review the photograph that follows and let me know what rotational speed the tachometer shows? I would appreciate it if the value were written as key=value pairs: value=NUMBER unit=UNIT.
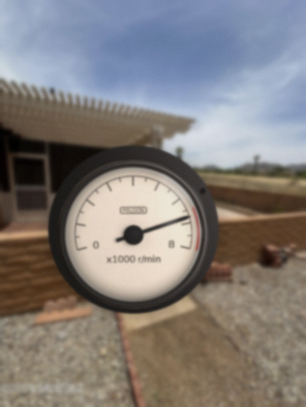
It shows value=6750 unit=rpm
